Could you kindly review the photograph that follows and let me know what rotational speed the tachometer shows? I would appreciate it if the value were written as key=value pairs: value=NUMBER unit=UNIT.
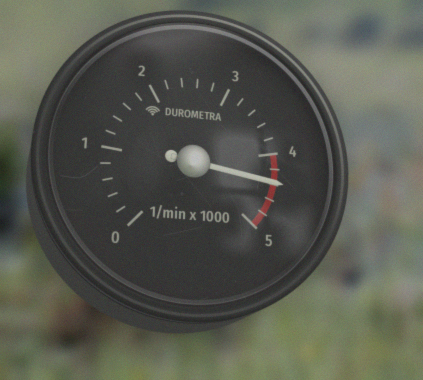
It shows value=4400 unit=rpm
